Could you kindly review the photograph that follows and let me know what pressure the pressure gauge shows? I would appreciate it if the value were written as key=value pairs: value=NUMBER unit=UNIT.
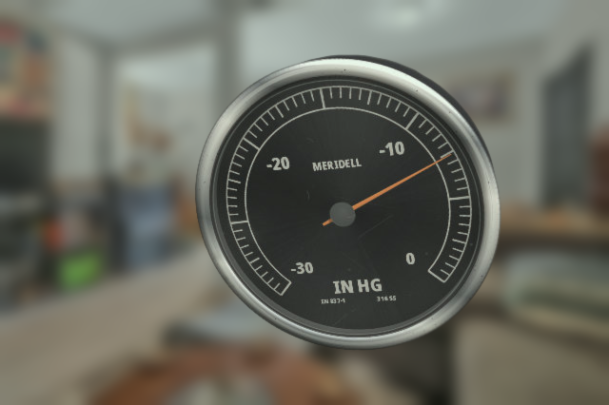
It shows value=-7.5 unit=inHg
